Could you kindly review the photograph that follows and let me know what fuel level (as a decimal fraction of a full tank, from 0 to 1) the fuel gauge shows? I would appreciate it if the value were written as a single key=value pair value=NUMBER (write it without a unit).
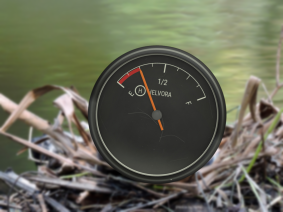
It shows value=0.25
